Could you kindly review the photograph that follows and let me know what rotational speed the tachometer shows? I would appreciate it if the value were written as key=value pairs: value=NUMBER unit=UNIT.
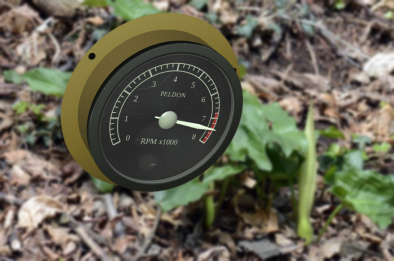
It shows value=7400 unit=rpm
